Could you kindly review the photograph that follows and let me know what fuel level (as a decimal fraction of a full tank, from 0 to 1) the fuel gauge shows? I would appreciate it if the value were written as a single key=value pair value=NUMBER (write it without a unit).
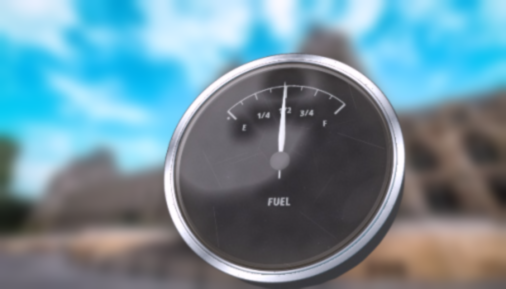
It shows value=0.5
